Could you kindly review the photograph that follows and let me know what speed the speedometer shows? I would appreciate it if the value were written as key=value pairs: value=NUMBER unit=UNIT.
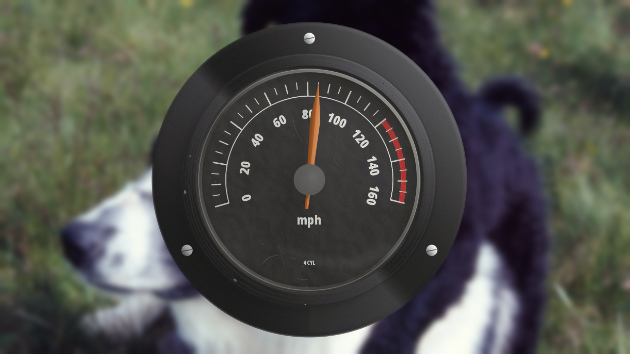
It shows value=85 unit=mph
